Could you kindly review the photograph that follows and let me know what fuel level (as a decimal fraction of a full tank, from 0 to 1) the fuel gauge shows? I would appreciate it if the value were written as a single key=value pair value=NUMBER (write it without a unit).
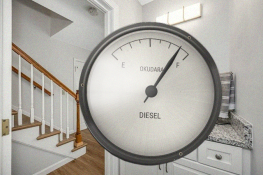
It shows value=0.875
